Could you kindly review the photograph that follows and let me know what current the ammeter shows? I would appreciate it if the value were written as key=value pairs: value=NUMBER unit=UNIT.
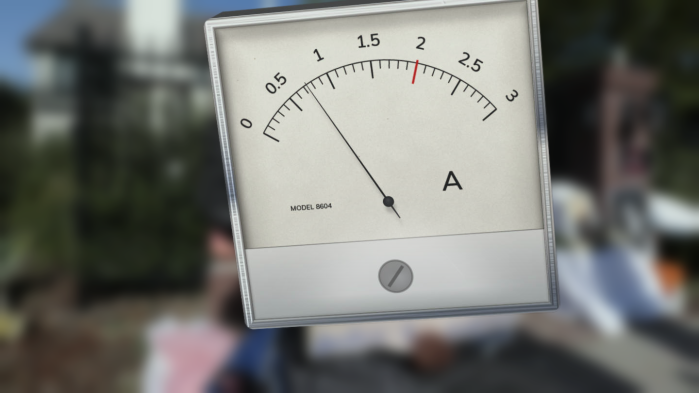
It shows value=0.75 unit=A
